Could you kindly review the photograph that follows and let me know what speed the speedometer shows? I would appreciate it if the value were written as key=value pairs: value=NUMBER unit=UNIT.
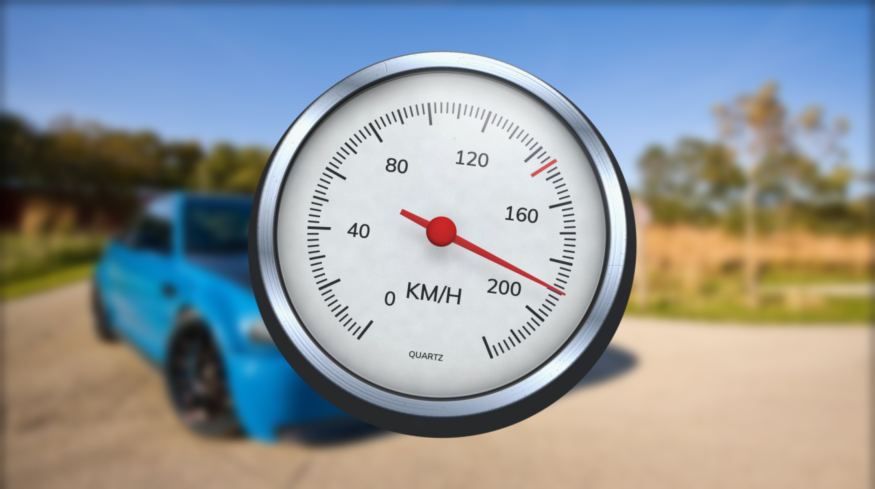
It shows value=190 unit=km/h
